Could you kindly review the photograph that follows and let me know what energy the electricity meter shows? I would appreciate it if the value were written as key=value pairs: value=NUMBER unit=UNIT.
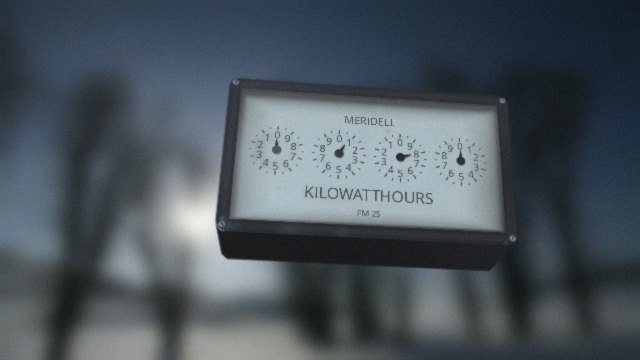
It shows value=80 unit=kWh
